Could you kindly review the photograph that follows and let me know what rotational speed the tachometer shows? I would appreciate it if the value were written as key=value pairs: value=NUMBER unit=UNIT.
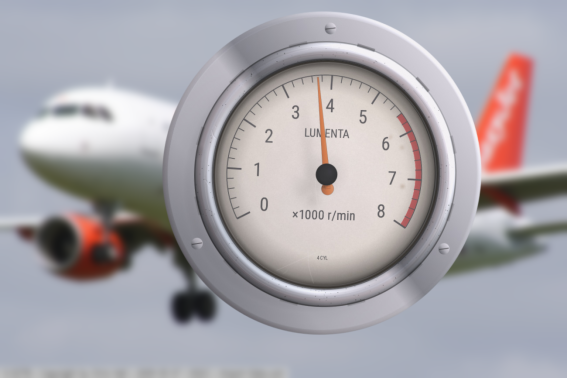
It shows value=3700 unit=rpm
